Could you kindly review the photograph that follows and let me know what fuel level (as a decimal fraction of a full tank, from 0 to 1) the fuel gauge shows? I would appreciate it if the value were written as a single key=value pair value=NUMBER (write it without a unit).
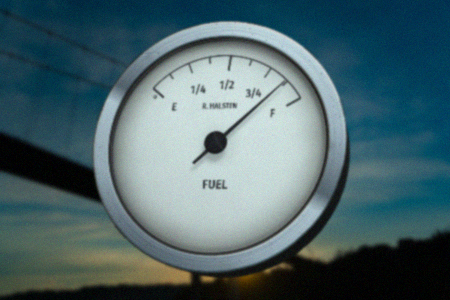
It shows value=0.875
